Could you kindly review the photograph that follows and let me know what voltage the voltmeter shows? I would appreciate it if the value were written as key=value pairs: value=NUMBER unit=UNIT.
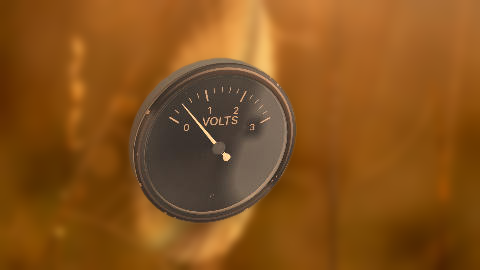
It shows value=0.4 unit=V
